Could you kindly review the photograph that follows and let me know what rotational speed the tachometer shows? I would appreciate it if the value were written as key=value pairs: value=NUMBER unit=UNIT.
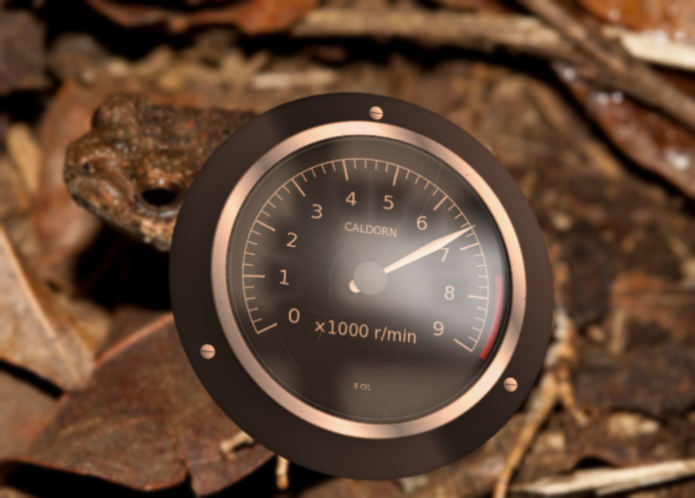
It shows value=6700 unit=rpm
